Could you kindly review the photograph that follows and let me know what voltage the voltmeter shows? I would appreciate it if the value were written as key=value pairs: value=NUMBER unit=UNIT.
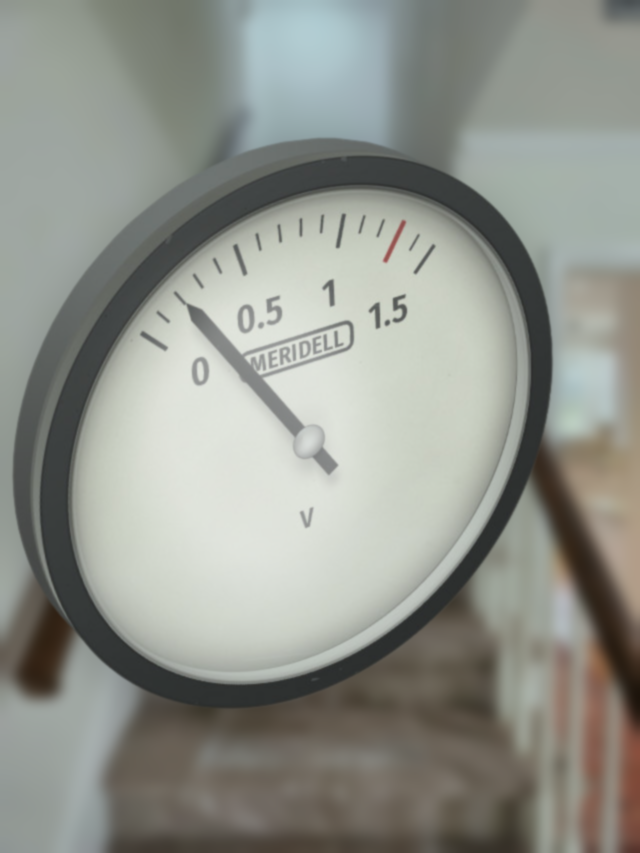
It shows value=0.2 unit=V
